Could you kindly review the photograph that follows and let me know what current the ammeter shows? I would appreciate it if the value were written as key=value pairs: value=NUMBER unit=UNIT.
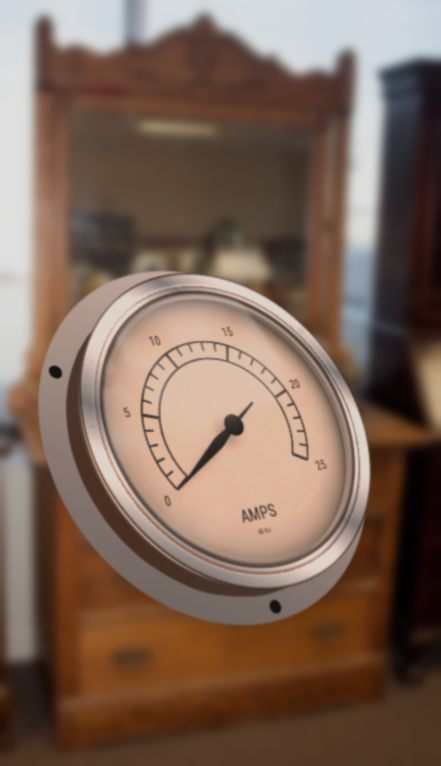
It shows value=0 unit=A
